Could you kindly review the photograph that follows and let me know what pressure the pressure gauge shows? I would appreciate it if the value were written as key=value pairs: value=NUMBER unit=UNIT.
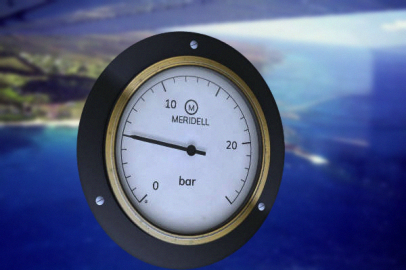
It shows value=5 unit=bar
